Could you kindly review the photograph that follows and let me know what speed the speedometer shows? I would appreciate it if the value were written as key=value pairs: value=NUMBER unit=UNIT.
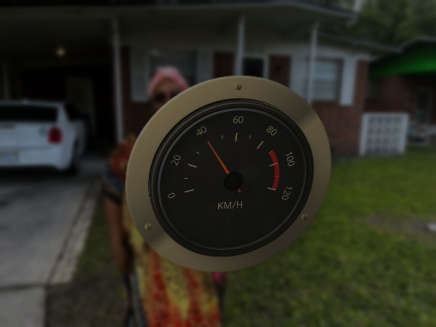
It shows value=40 unit=km/h
